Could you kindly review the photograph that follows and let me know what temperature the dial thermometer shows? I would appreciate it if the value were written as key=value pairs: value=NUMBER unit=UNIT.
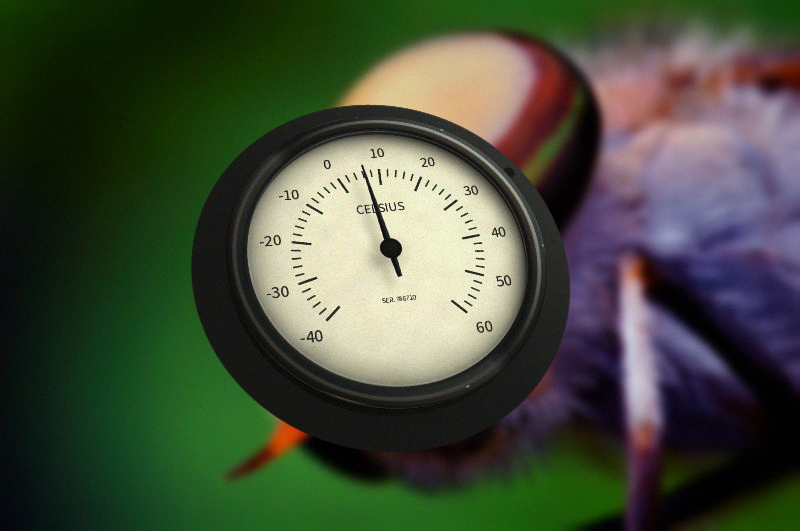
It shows value=6 unit=°C
